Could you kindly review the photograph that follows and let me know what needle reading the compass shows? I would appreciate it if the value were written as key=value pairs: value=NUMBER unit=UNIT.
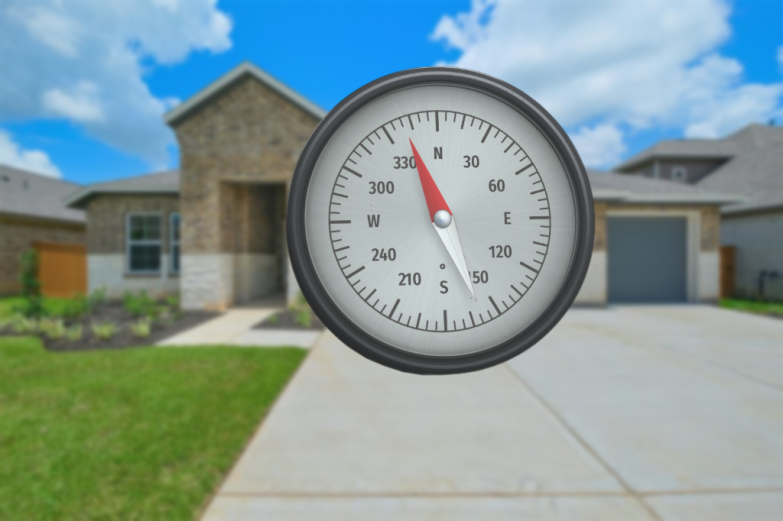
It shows value=340 unit=°
